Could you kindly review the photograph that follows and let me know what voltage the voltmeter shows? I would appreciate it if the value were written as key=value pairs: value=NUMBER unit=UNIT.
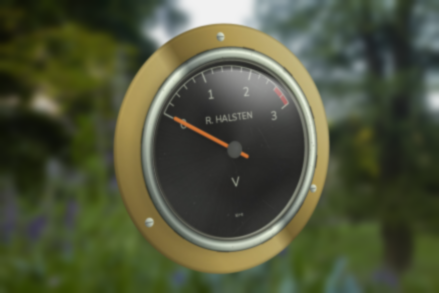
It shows value=0 unit=V
